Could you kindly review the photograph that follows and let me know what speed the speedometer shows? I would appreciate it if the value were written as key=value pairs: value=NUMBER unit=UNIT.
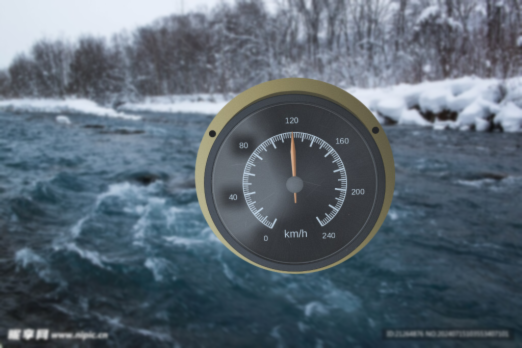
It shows value=120 unit=km/h
